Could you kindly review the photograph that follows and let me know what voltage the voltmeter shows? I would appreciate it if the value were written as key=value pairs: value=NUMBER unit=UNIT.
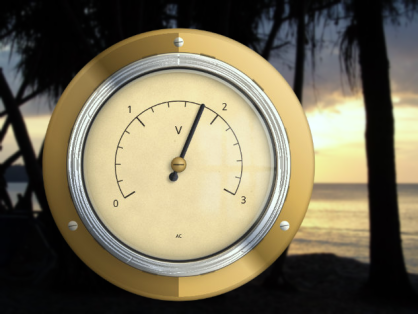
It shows value=1.8 unit=V
